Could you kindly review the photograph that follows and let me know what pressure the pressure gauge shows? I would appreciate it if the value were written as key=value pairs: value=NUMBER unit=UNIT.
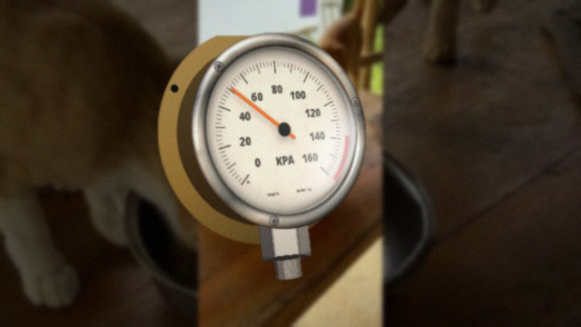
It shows value=50 unit=kPa
